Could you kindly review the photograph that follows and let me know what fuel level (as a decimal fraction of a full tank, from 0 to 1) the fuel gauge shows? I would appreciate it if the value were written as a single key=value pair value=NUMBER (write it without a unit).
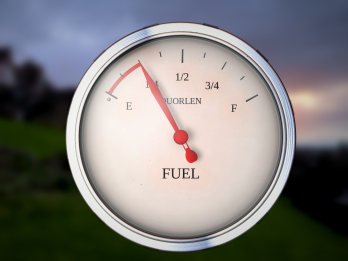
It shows value=0.25
